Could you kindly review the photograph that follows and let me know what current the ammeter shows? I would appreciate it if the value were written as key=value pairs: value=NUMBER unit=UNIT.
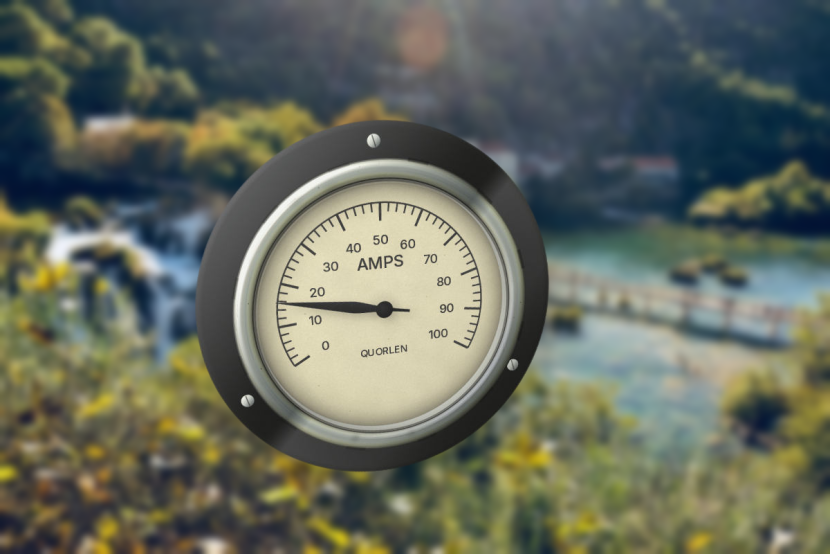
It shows value=16 unit=A
